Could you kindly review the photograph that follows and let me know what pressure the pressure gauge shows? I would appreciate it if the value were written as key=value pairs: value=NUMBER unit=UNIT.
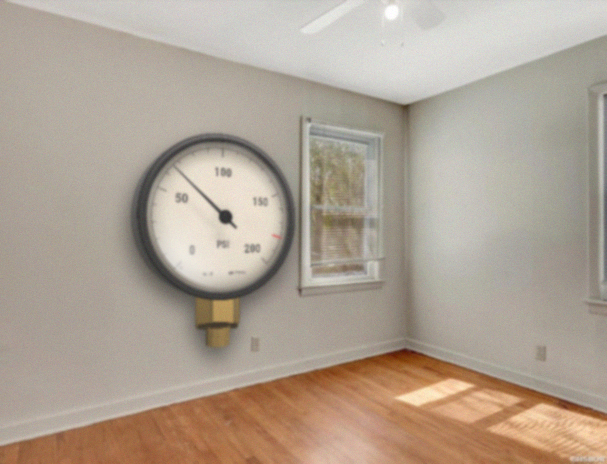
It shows value=65 unit=psi
